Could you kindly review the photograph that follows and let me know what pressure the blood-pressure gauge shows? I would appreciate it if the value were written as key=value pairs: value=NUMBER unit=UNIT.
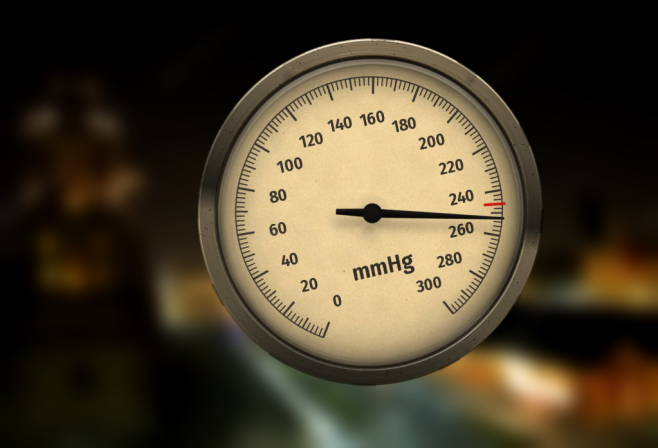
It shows value=252 unit=mmHg
